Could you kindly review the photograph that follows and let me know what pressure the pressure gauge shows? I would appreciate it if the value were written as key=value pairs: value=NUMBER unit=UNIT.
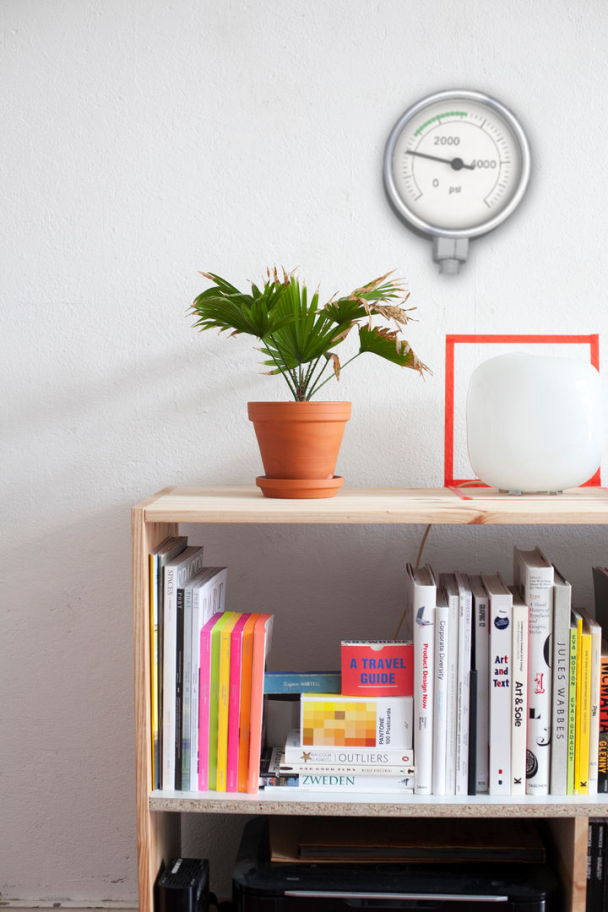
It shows value=1000 unit=psi
